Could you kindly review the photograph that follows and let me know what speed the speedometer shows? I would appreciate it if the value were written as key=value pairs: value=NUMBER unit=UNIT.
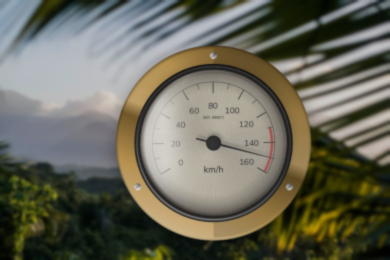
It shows value=150 unit=km/h
